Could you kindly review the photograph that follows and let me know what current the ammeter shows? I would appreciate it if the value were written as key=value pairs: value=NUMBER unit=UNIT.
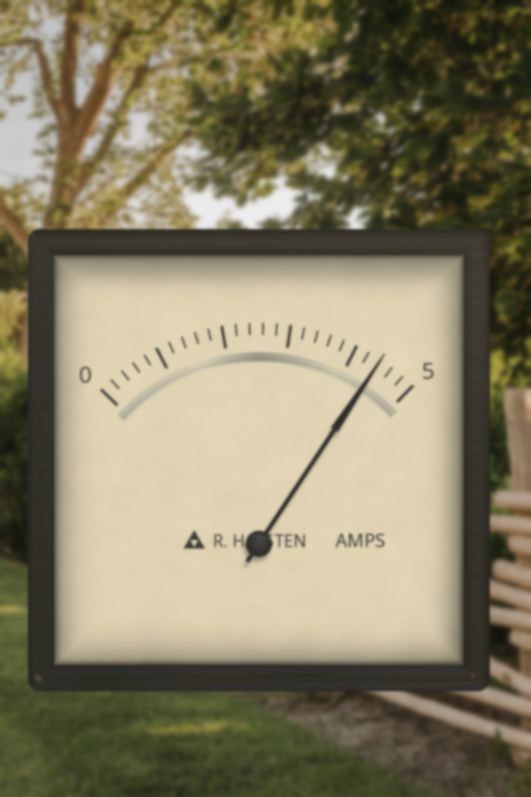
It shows value=4.4 unit=A
